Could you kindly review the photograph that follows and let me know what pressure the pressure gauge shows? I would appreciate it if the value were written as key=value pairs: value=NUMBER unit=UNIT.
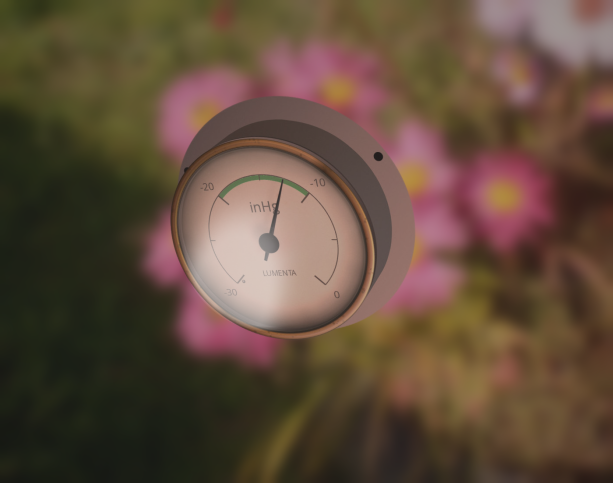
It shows value=-12.5 unit=inHg
